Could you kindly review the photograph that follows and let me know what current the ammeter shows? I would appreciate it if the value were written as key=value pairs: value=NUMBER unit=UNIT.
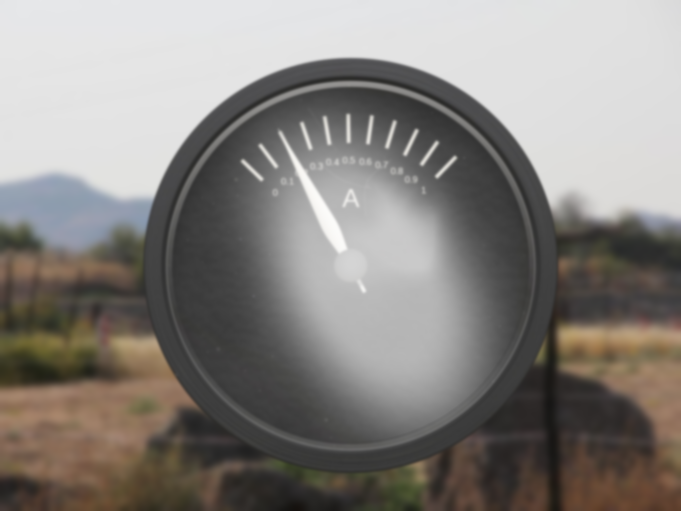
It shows value=0.2 unit=A
